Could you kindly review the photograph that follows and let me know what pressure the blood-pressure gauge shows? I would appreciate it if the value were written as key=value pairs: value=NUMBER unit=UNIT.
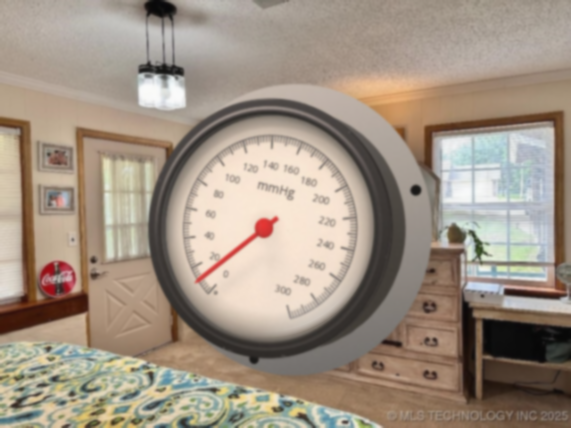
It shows value=10 unit=mmHg
